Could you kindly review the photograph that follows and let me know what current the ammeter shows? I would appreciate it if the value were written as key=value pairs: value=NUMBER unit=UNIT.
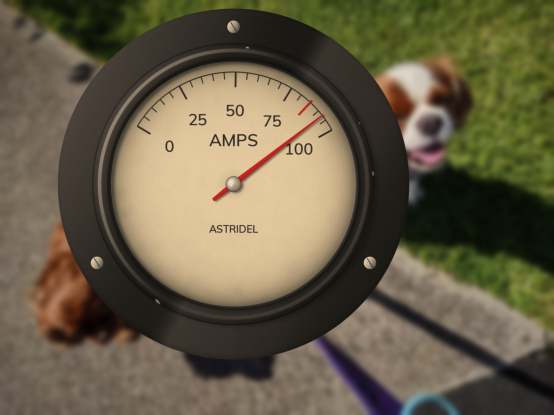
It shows value=92.5 unit=A
